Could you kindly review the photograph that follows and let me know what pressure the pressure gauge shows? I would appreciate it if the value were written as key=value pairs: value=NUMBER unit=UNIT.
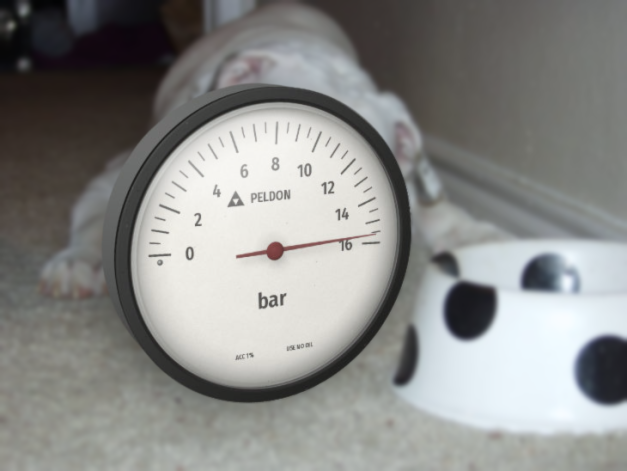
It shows value=15.5 unit=bar
